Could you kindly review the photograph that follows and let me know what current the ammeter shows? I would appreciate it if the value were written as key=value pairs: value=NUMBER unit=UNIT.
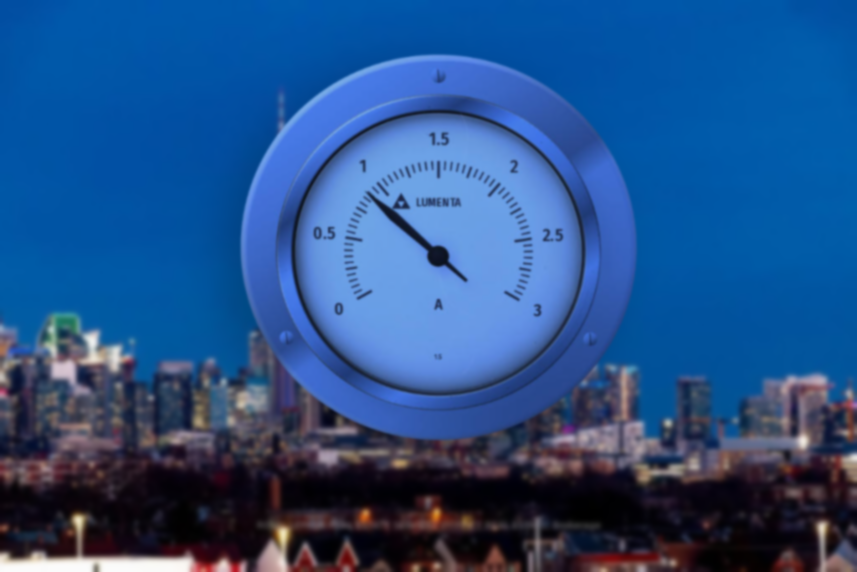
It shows value=0.9 unit=A
